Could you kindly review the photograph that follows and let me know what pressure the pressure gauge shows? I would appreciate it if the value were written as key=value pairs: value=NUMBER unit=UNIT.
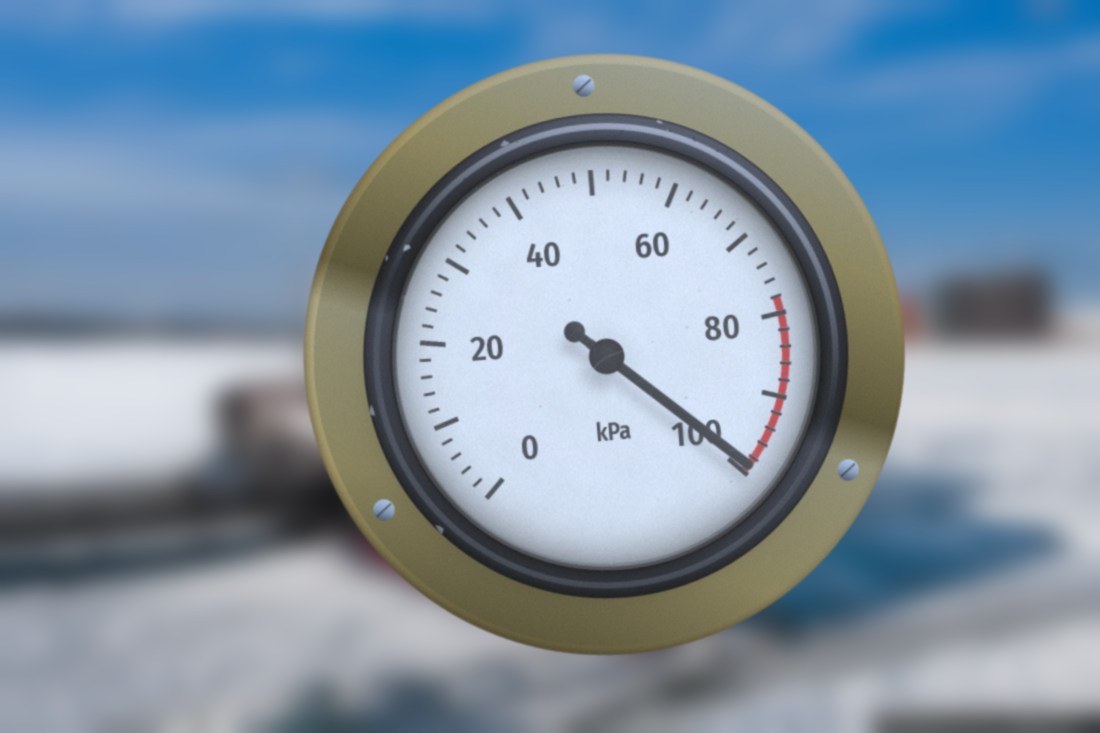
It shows value=99 unit=kPa
